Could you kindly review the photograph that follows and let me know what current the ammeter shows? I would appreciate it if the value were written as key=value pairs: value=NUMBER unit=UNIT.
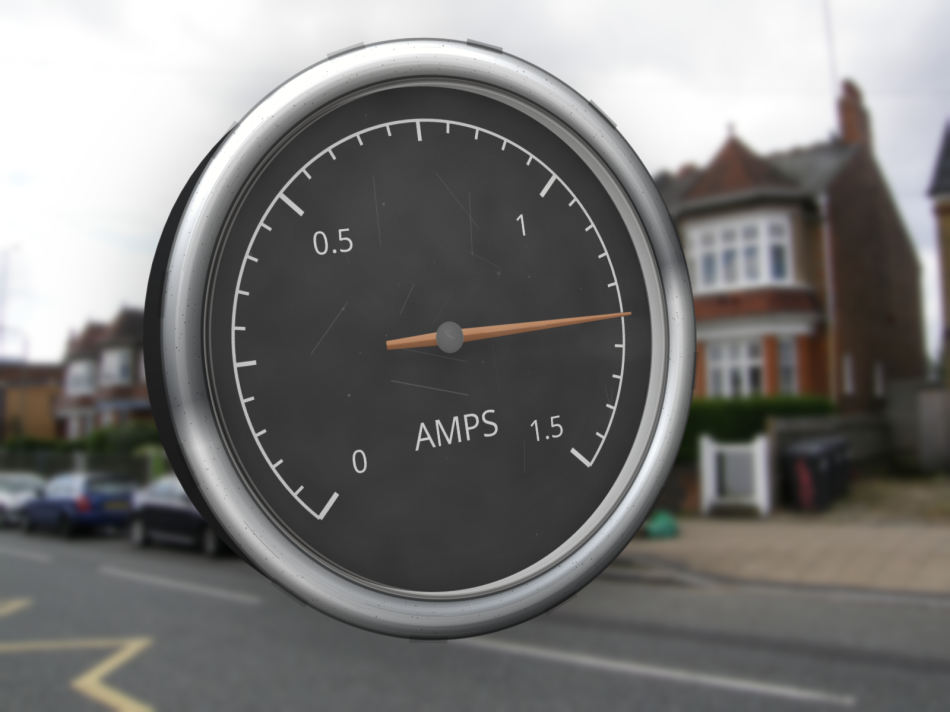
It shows value=1.25 unit=A
